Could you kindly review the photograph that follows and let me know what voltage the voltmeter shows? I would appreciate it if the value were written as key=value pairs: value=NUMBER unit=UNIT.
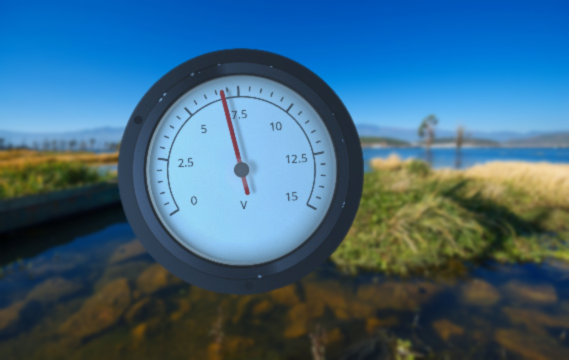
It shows value=6.75 unit=V
